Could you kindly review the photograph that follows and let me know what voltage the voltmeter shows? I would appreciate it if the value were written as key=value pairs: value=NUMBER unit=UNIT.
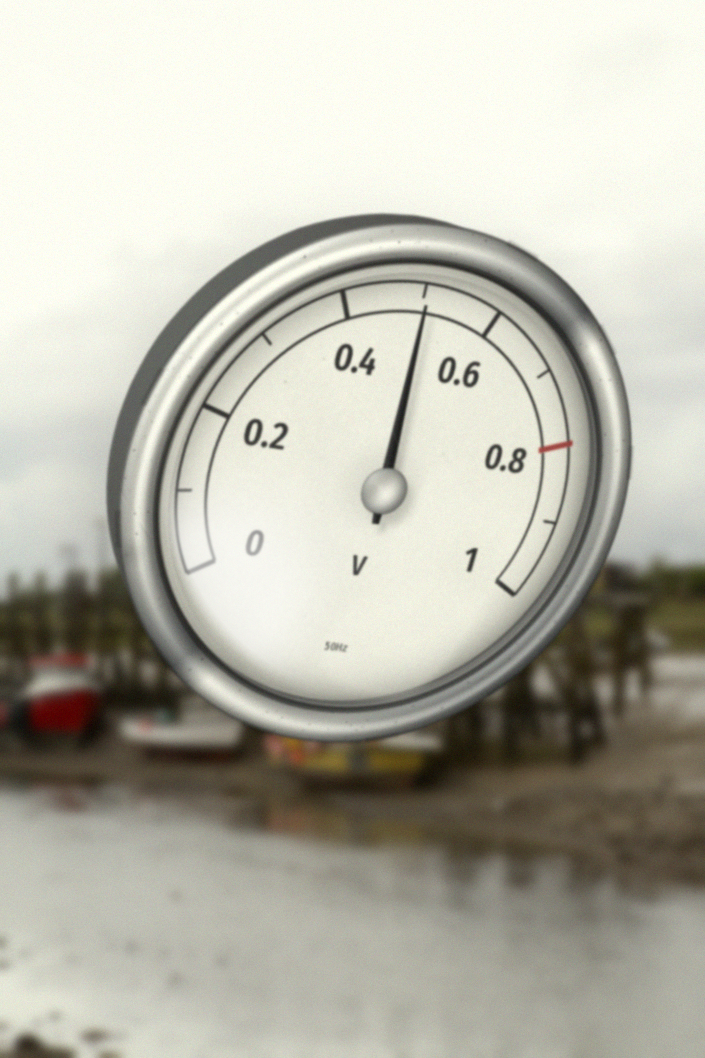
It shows value=0.5 unit=V
